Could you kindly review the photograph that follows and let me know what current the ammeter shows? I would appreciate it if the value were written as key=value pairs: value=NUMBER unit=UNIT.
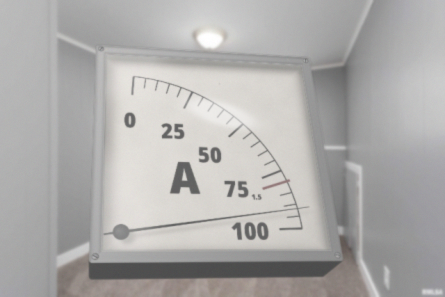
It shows value=92.5 unit=A
